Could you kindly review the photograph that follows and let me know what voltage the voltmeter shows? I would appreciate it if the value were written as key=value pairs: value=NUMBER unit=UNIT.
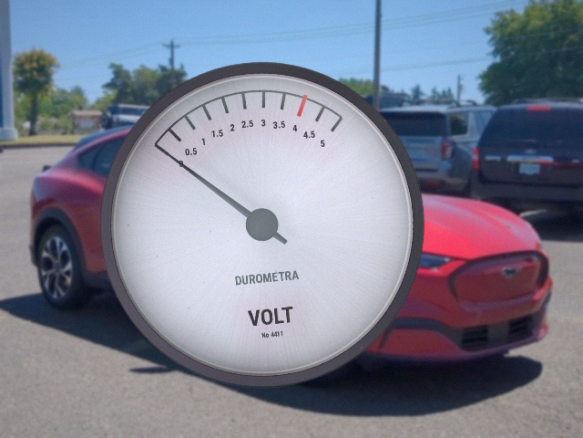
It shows value=0 unit=V
